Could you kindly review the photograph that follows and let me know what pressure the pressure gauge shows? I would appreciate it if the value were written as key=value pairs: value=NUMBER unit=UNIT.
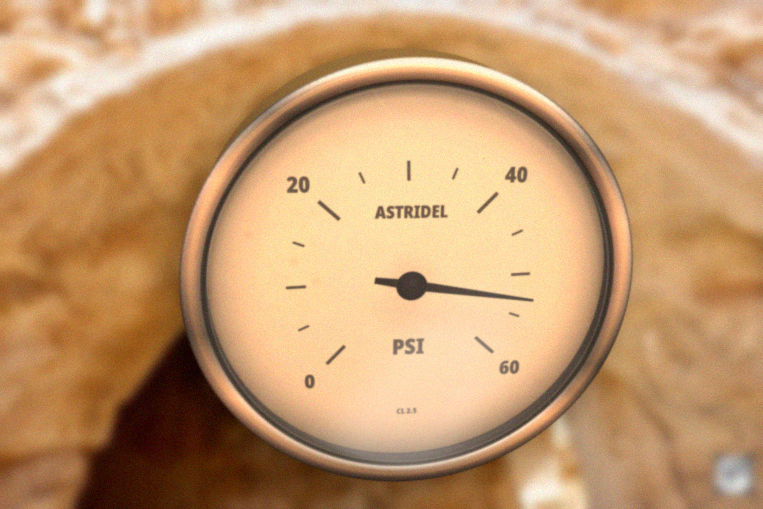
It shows value=52.5 unit=psi
